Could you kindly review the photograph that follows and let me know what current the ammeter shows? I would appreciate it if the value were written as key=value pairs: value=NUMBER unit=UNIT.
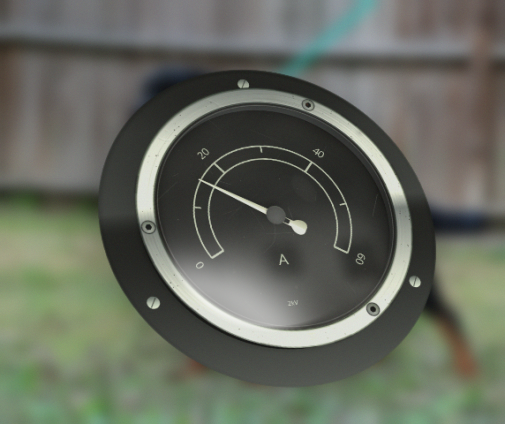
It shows value=15 unit=A
